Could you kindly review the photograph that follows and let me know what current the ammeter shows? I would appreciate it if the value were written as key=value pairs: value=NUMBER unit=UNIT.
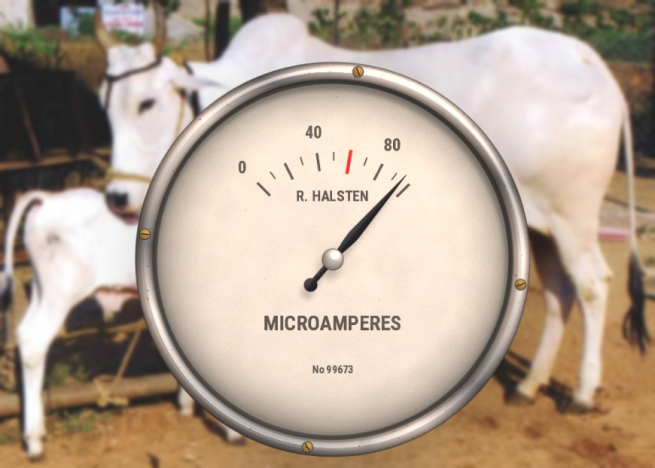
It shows value=95 unit=µA
